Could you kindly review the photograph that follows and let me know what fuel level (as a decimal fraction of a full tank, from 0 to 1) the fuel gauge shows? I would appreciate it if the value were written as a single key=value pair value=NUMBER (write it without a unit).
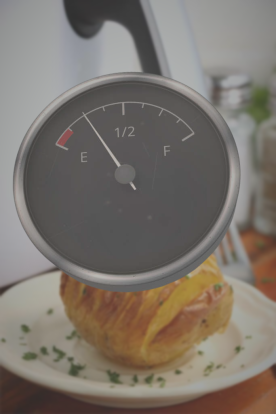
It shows value=0.25
